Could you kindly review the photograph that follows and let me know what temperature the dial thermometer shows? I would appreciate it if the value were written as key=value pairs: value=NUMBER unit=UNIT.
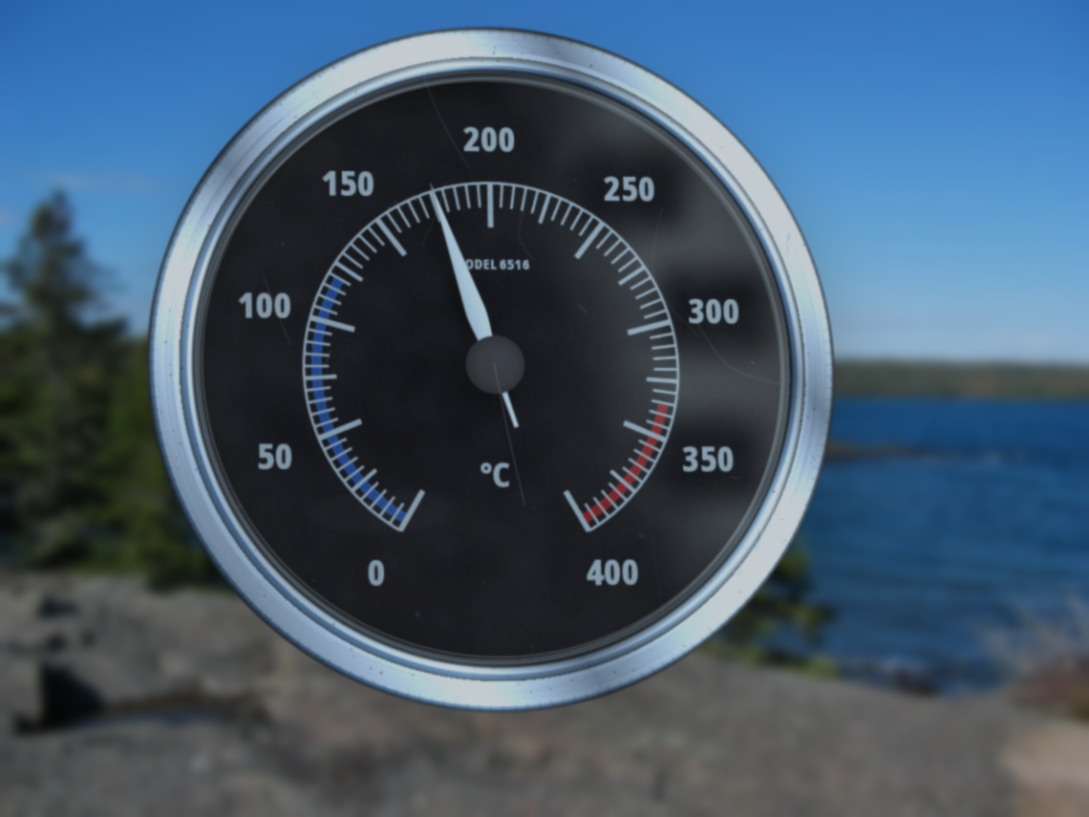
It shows value=175 unit=°C
